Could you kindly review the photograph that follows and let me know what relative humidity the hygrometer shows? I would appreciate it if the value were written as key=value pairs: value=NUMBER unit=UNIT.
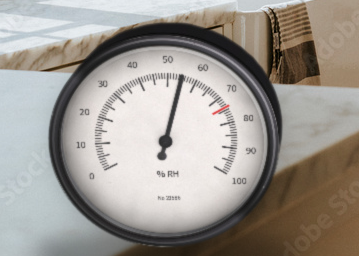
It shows value=55 unit=%
